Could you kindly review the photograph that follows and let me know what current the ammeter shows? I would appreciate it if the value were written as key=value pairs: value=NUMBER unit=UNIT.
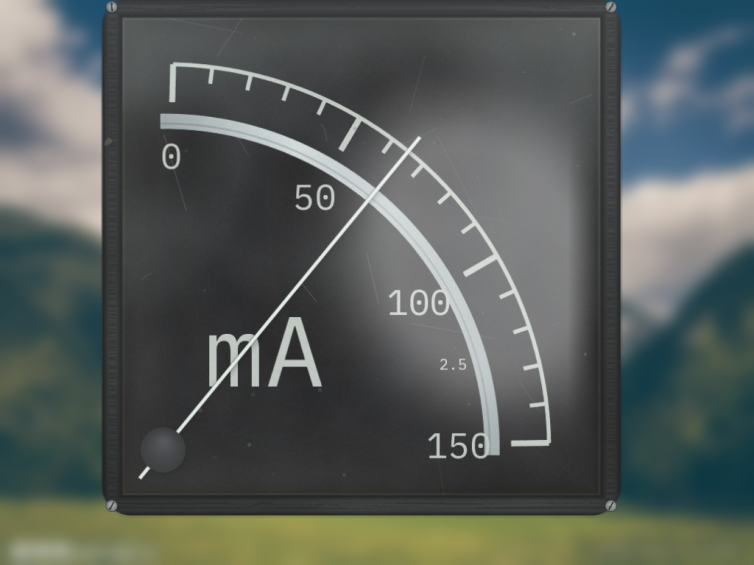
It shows value=65 unit=mA
